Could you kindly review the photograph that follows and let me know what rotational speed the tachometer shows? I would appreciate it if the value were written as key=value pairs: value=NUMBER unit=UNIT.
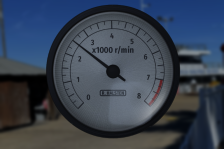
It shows value=2500 unit=rpm
